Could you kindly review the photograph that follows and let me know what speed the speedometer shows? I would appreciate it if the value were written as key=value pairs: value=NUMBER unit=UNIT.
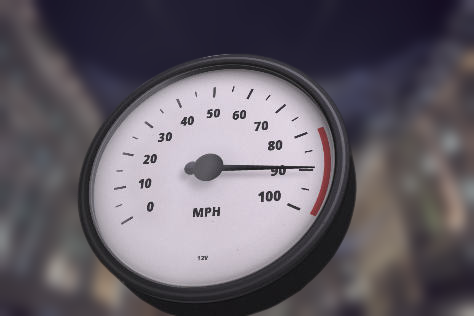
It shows value=90 unit=mph
